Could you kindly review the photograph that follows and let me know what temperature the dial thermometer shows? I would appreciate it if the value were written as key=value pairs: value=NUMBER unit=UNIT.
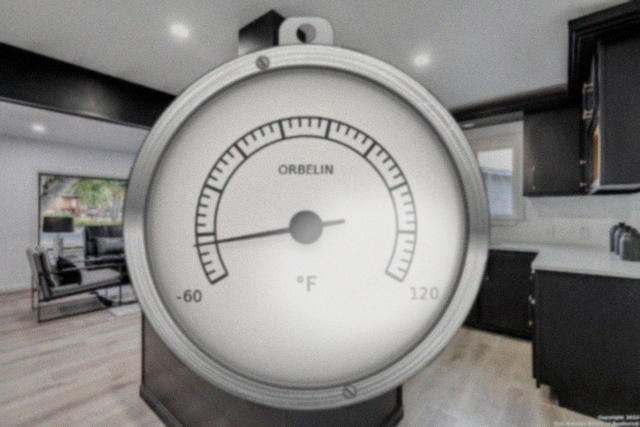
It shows value=-44 unit=°F
